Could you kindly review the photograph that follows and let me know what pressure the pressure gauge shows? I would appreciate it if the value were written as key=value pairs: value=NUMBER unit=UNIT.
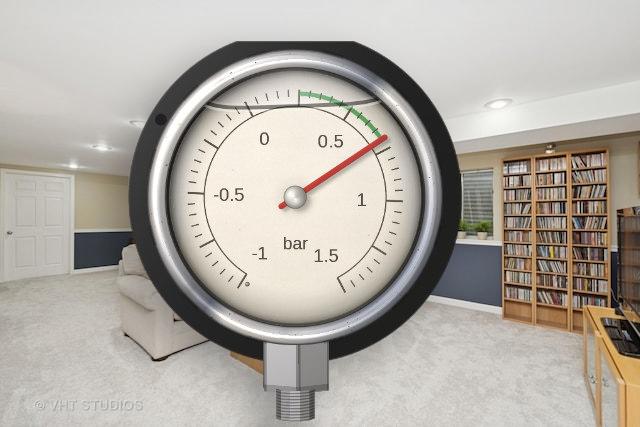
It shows value=0.7 unit=bar
